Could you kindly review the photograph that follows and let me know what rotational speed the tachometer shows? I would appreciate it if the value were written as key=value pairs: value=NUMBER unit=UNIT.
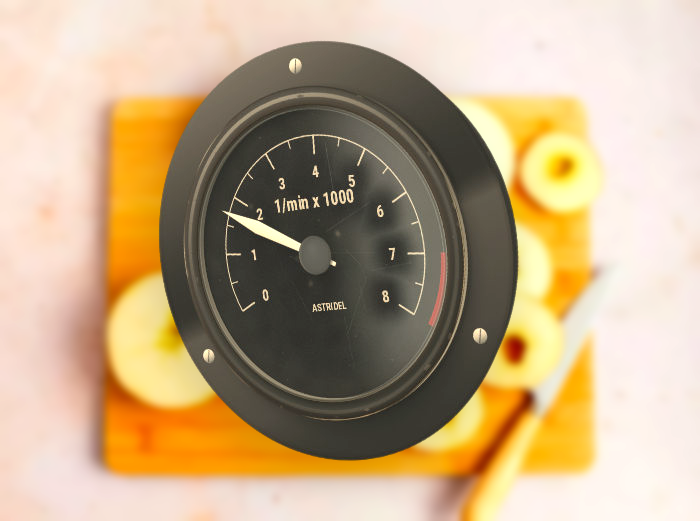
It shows value=1750 unit=rpm
